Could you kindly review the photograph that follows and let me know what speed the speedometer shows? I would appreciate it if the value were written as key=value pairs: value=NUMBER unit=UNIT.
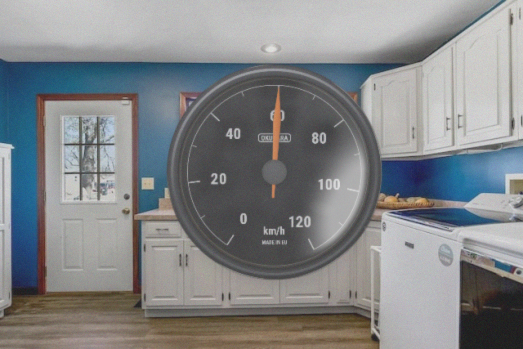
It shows value=60 unit=km/h
